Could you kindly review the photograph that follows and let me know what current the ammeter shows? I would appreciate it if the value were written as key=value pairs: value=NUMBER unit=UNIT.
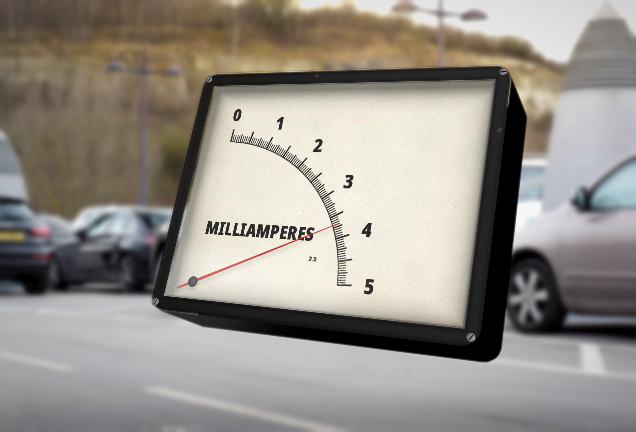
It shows value=3.75 unit=mA
